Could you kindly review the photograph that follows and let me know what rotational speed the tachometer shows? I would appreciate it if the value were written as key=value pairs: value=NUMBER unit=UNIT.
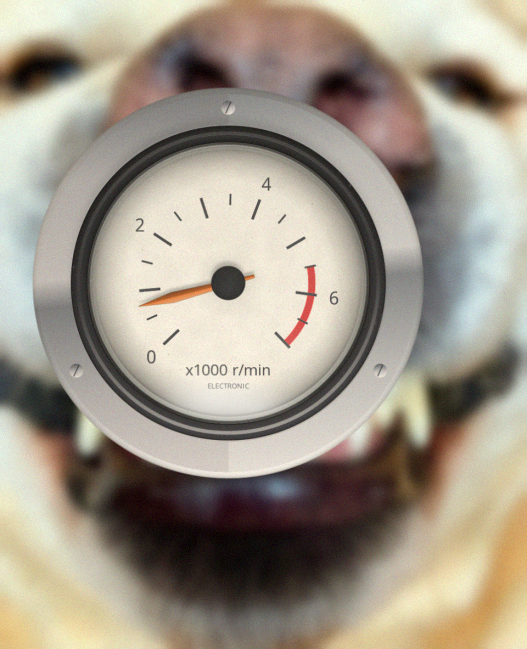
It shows value=750 unit=rpm
